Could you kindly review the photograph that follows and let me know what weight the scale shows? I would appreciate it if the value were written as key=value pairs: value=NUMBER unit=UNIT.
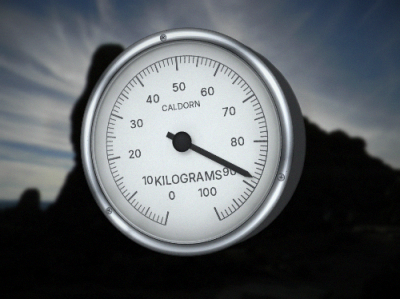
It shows value=88 unit=kg
